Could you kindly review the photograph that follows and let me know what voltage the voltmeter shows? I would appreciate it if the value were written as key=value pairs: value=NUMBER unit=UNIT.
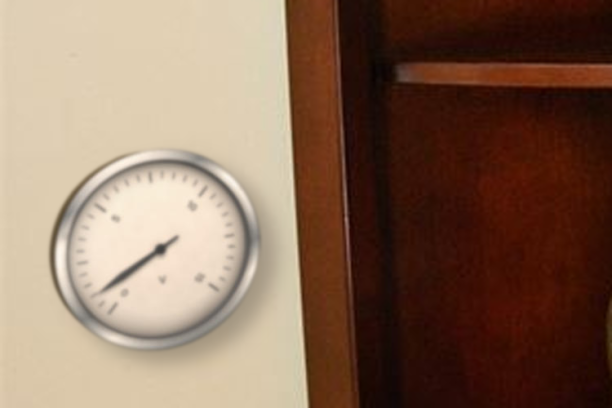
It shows value=1 unit=V
